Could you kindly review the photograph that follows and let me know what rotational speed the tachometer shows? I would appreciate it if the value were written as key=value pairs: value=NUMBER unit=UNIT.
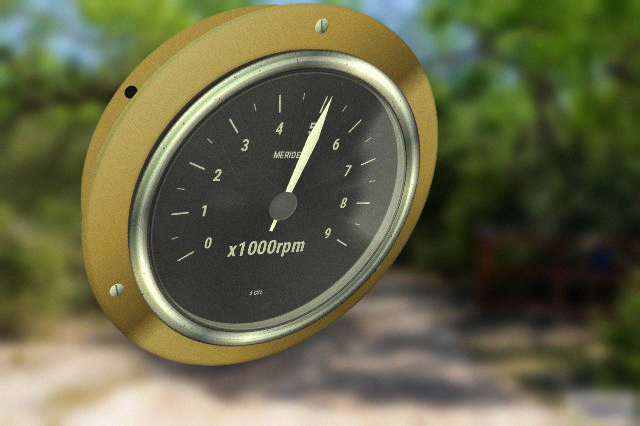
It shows value=5000 unit=rpm
